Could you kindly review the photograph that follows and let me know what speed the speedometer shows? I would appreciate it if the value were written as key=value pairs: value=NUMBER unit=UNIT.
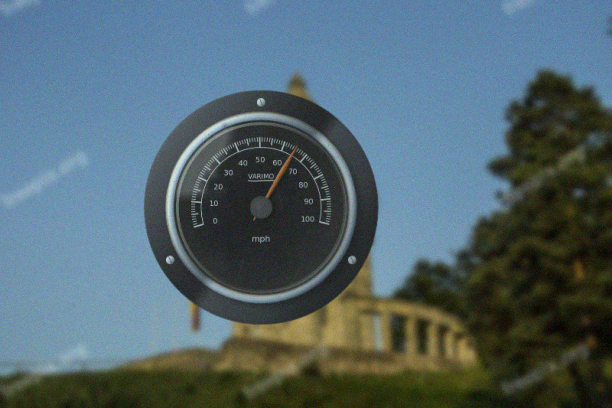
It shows value=65 unit=mph
